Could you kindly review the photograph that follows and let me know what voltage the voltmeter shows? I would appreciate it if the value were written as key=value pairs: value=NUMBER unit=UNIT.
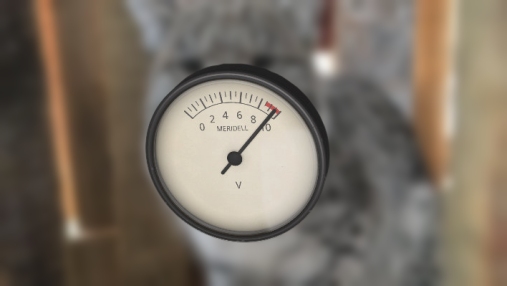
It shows value=9.5 unit=V
